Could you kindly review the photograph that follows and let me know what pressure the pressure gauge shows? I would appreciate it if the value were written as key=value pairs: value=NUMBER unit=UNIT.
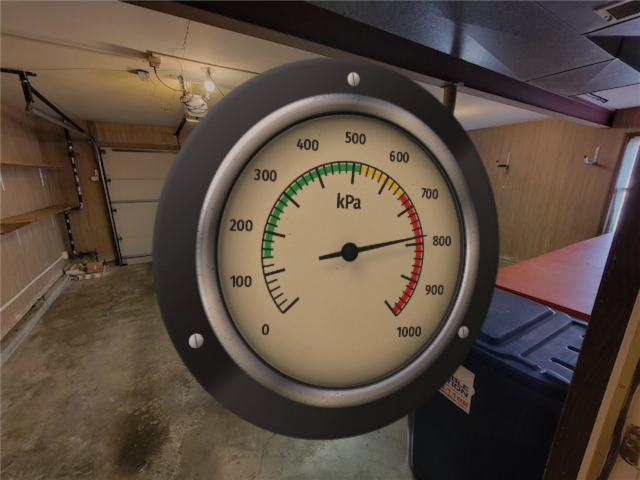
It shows value=780 unit=kPa
